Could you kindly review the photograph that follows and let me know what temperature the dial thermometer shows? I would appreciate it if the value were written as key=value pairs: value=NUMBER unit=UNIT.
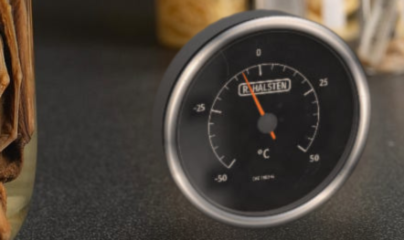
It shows value=-7.5 unit=°C
